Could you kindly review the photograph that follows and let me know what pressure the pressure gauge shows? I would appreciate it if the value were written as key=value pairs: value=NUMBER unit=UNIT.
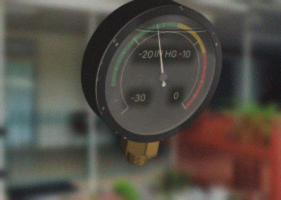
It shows value=-17 unit=inHg
